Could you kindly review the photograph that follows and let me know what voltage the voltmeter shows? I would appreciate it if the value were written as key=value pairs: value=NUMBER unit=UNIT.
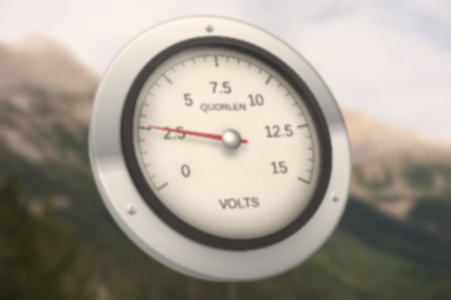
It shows value=2.5 unit=V
